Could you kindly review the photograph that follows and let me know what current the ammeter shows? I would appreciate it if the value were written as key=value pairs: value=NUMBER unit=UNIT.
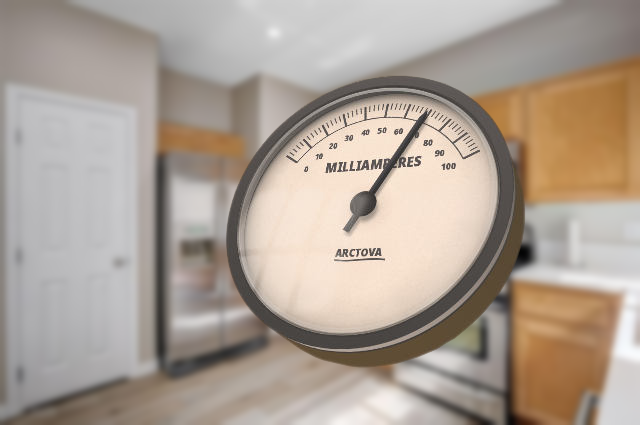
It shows value=70 unit=mA
